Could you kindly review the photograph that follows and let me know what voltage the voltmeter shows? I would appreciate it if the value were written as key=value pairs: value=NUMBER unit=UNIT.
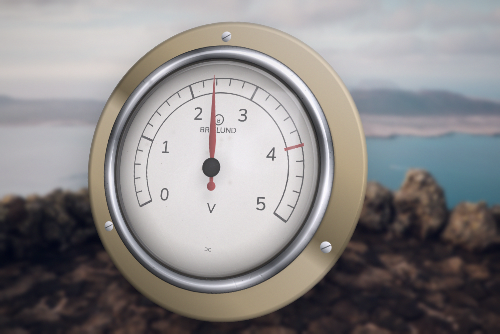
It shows value=2.4 unit=V
